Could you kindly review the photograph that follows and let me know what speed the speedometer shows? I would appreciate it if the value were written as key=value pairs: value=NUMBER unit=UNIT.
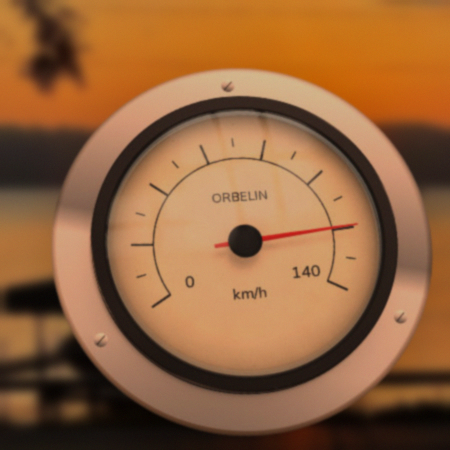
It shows value=120 unit=km/h
